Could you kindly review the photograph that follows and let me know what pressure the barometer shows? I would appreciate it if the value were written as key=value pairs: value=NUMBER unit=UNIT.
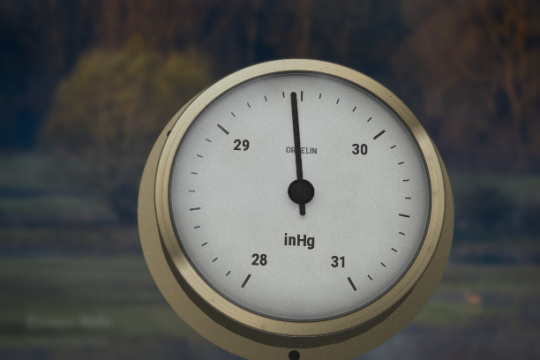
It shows value=29.45 unit=inHg
